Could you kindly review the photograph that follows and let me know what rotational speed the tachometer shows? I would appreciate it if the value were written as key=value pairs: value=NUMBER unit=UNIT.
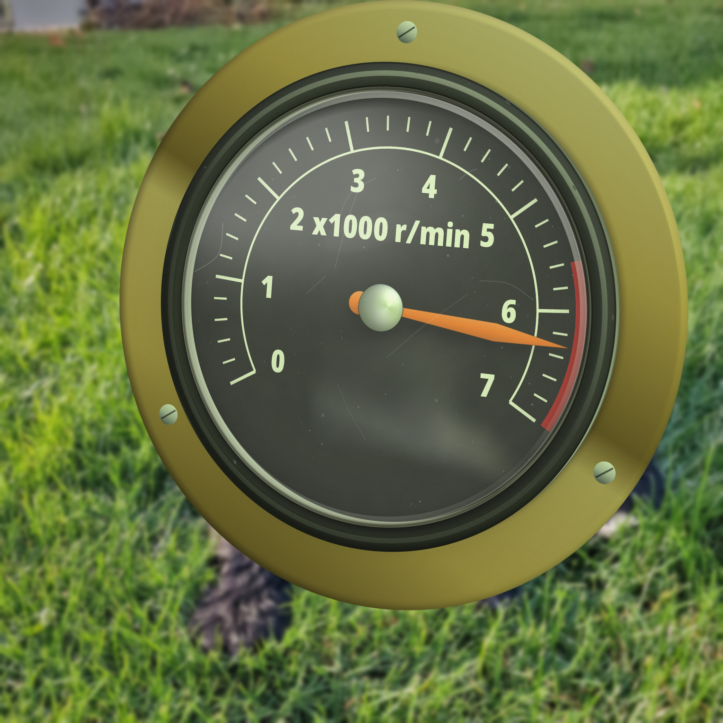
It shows value=6300 unit=rpm
